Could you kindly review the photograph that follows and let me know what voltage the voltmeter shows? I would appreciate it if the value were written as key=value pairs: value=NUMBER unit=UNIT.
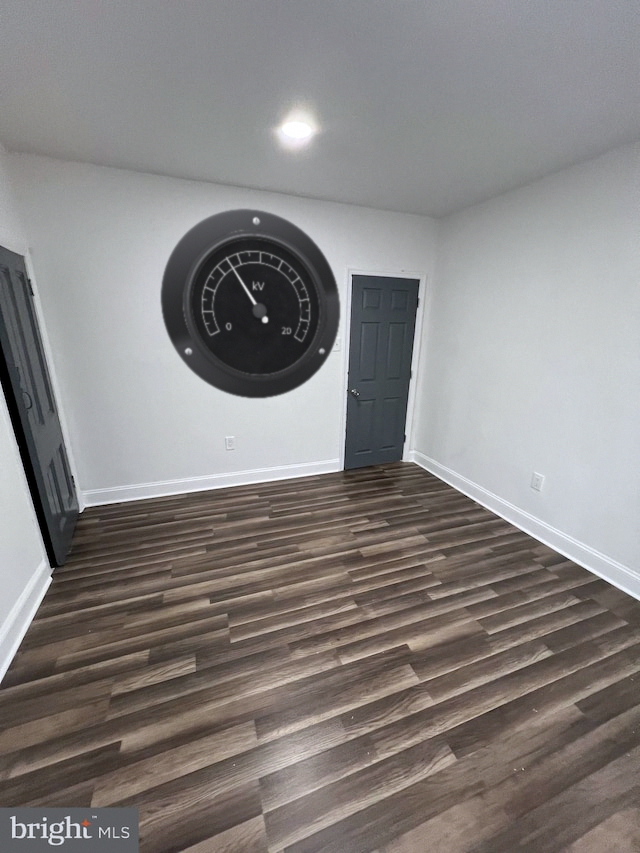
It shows value=7 unit=kV
